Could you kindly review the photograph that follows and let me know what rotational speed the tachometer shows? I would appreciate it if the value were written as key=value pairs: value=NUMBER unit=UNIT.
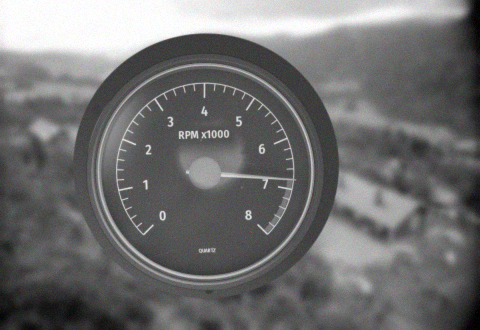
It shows value=6800 unit=rpm
